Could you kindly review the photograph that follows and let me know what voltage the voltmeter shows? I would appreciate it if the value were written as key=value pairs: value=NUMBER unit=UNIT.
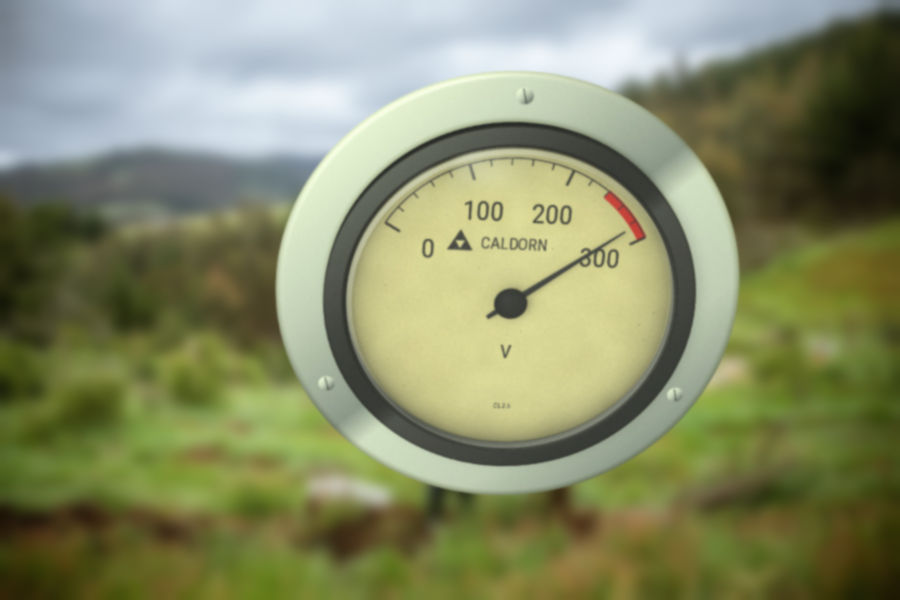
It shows value=280 unit=V
